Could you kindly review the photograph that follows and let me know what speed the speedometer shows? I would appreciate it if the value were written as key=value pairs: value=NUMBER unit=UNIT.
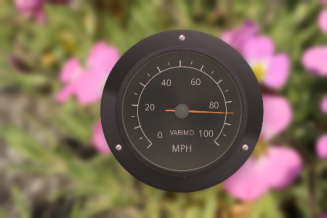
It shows value=85 unit=mph
